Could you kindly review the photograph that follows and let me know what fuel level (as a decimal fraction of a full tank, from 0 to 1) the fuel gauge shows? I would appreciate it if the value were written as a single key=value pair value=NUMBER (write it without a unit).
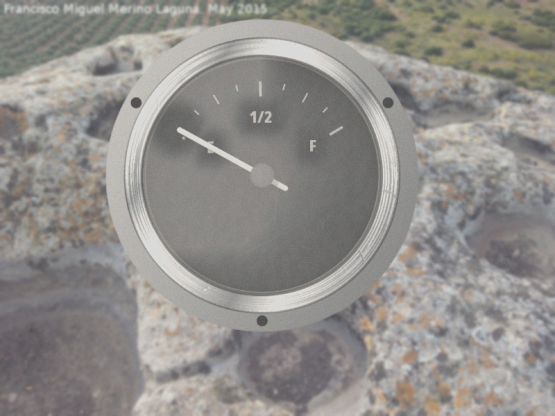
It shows value=0
